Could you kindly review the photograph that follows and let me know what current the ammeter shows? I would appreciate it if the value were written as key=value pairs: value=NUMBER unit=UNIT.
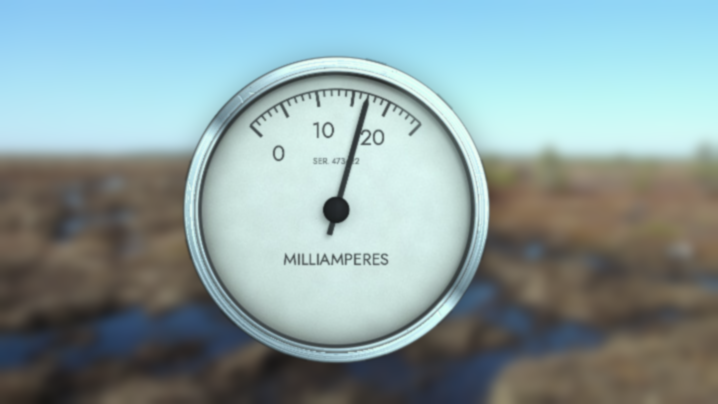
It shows value=17 unit=mA
